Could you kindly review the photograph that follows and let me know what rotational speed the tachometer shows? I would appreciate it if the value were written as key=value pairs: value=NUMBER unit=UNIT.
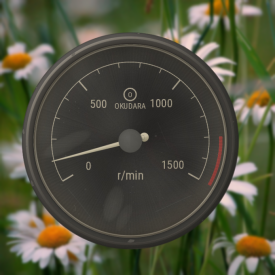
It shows value=100 unit=rpm
